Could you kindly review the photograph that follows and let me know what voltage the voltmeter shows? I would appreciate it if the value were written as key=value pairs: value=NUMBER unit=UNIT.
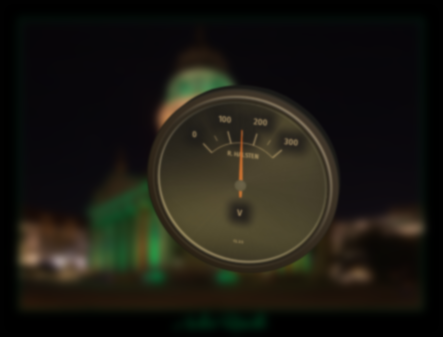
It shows value=150 unit=V
